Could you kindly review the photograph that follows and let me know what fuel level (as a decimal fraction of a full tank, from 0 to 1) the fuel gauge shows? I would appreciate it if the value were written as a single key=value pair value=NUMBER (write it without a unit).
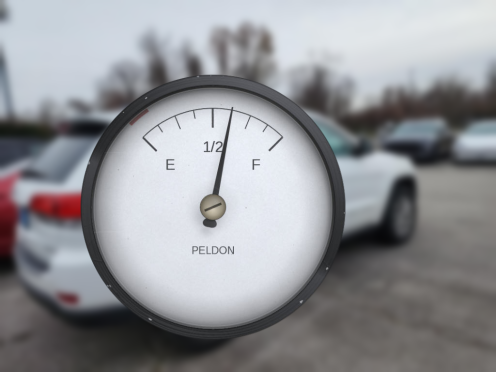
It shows value=0.625
